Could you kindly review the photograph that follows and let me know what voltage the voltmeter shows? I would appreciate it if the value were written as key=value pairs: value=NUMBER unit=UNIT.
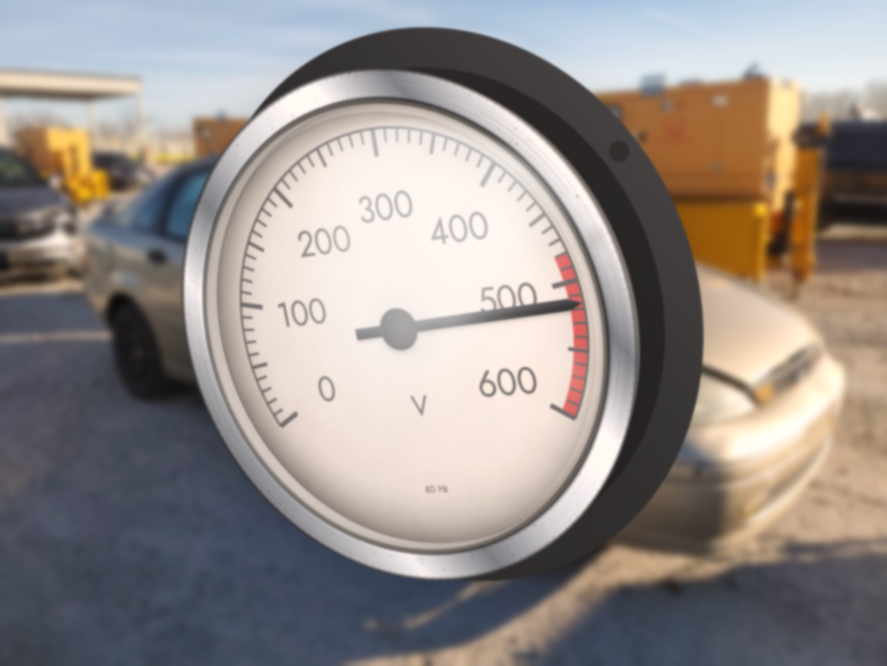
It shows value=515 unit=V
